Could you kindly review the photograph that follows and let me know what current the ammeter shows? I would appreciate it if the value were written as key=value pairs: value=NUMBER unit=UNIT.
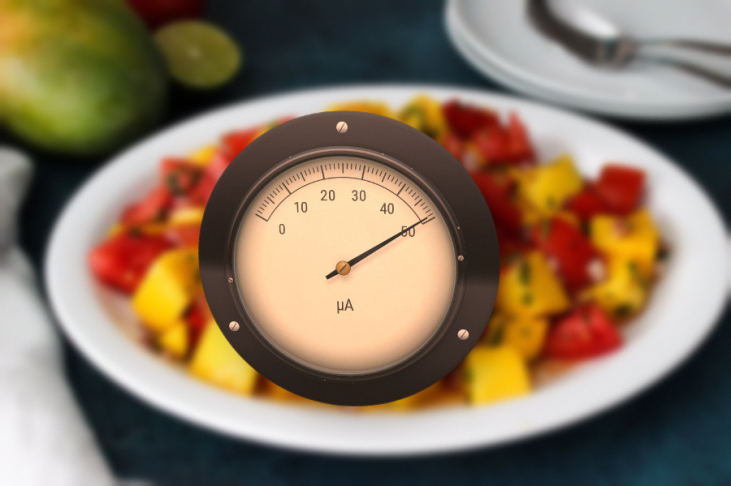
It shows value=49 unit=µA
